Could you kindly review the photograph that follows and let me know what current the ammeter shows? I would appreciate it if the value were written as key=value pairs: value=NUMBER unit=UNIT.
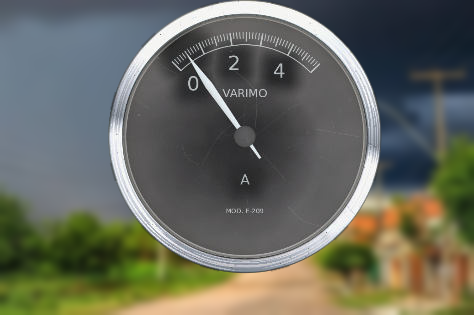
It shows value=0.5 unit=A
